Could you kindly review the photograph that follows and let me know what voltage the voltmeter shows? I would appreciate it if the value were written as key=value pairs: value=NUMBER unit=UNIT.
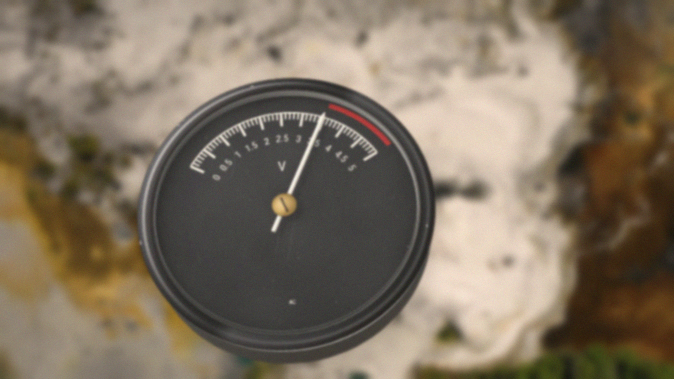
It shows value=3.5 unit=V
